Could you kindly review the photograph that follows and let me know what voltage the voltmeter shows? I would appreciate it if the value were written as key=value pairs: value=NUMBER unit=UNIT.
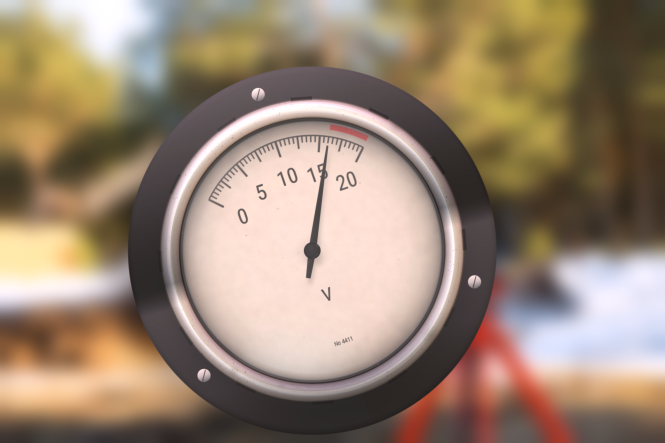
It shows value=16 unit=V
